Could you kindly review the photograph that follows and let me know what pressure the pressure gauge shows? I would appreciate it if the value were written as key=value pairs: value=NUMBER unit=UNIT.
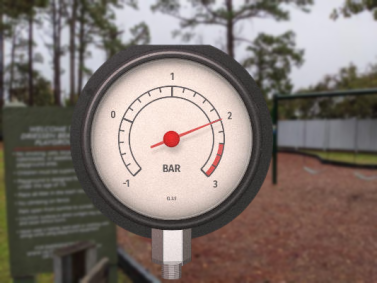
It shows value=2 unit=bar
